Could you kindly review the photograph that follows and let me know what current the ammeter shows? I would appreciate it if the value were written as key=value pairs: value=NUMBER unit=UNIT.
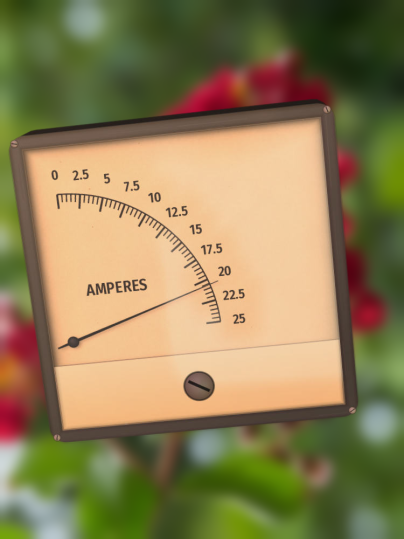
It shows value=20.5 unit=A
